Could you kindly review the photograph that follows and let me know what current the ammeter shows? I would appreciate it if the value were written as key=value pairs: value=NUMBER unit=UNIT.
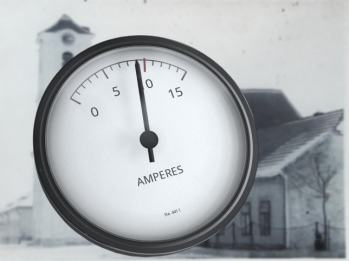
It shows value=9 unit=A
